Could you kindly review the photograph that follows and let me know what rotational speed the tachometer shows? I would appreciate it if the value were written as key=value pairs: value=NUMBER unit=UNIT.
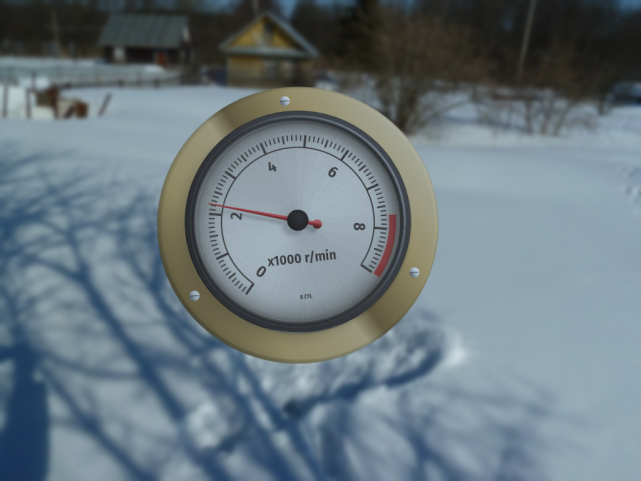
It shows value=2200 unit=rpm
